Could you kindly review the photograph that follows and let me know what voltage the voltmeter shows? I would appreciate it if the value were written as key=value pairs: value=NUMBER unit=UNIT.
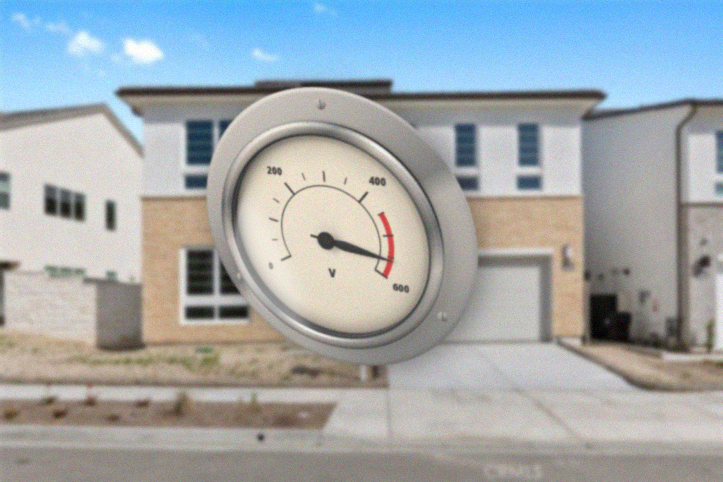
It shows value=550 unit=V
